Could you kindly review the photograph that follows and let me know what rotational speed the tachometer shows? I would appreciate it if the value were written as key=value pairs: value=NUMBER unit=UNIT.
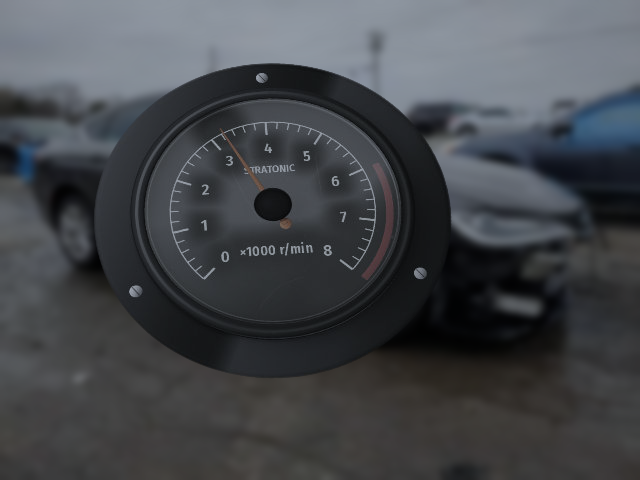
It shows value=3200 unit=rpm
